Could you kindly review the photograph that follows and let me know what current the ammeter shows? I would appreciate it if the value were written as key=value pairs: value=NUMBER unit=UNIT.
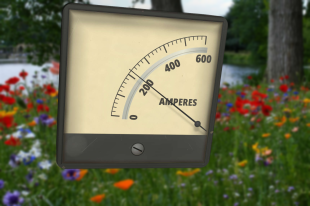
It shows value=220 unit=A
